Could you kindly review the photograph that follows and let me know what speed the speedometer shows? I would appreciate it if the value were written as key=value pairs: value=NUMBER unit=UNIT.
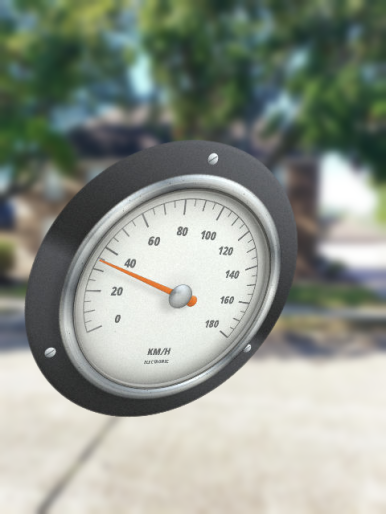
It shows value=35 unit=km/h
